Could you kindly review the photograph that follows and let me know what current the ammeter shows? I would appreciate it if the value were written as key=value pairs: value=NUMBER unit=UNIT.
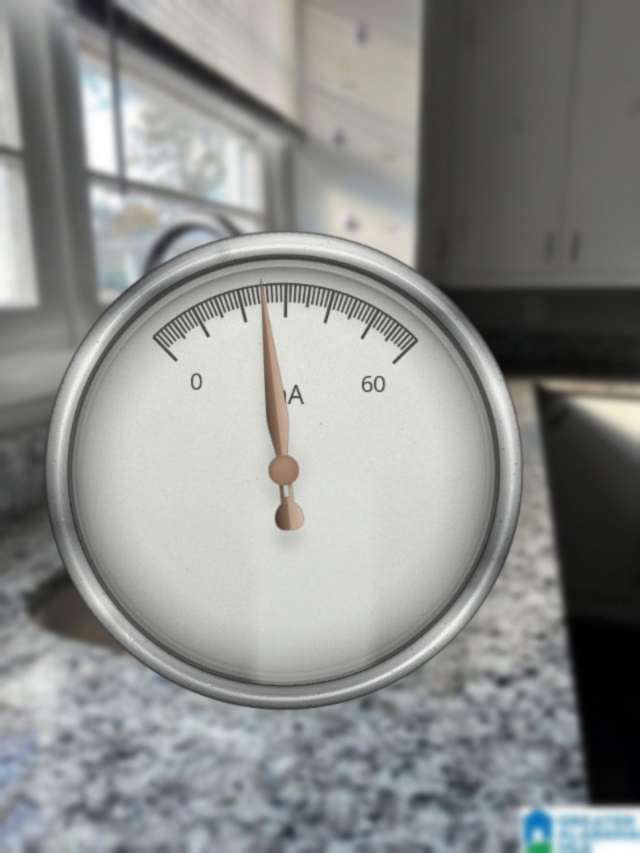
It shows value=25 unit=mA
